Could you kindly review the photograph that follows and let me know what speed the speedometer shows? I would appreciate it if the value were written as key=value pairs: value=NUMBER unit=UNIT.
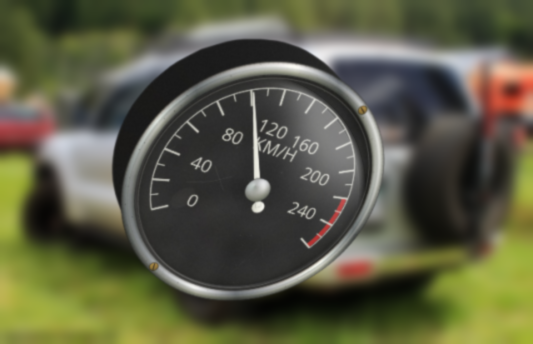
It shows value=100 unit=km/h
